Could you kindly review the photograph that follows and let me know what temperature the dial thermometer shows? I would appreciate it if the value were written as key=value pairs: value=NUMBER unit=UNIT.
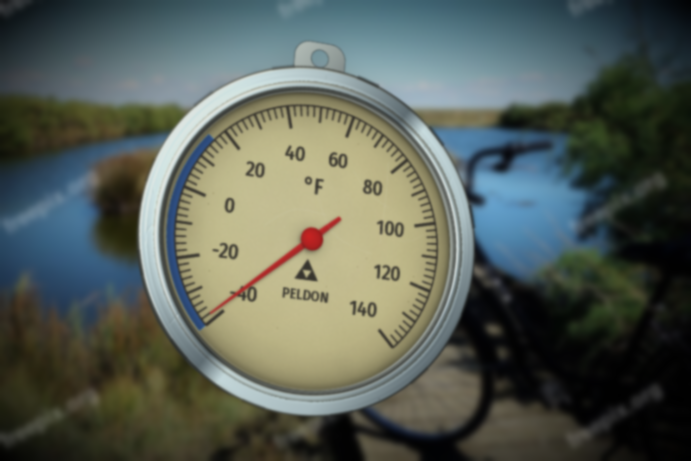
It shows value=-38 unit=°F
